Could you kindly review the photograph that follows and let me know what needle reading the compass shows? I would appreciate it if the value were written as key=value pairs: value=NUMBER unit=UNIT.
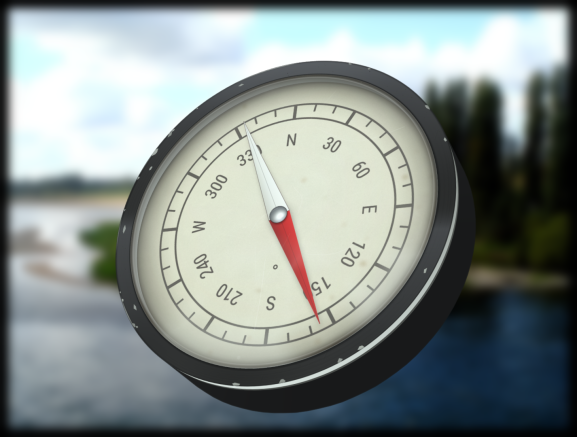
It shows value=155 unit=°
